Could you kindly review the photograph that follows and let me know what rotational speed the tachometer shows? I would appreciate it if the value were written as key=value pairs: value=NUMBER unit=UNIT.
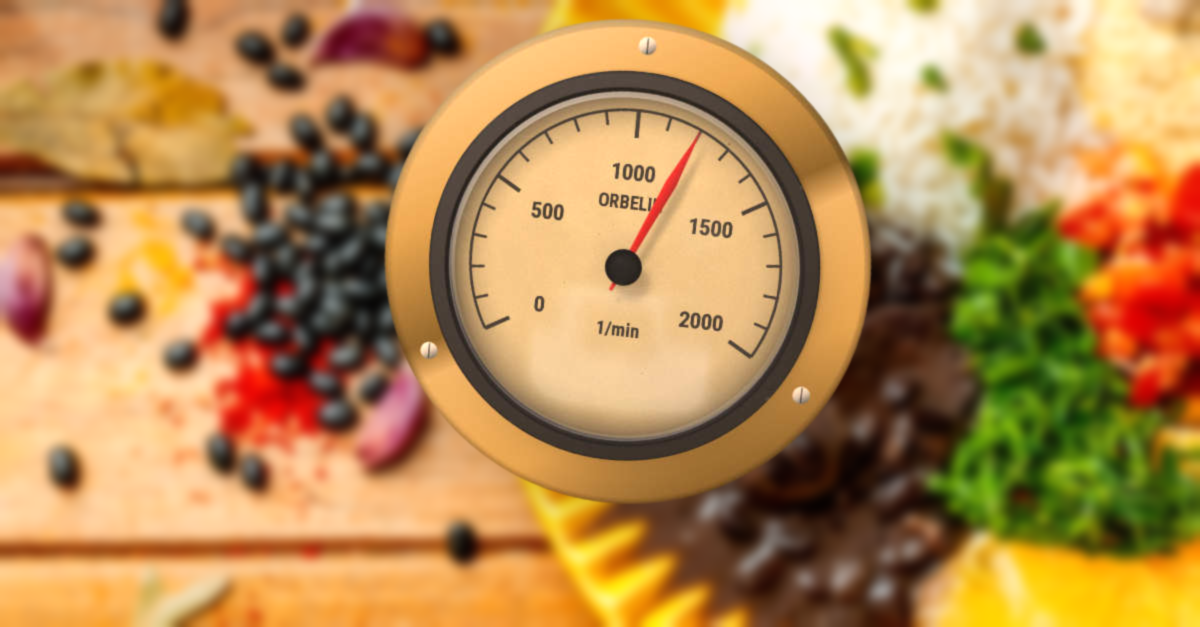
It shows value=1200 unit=rpm
